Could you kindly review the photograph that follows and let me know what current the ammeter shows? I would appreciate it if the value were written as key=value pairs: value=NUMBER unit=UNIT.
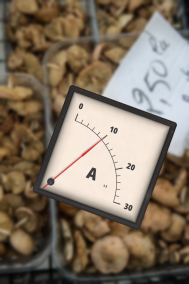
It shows value=10 unit=A
